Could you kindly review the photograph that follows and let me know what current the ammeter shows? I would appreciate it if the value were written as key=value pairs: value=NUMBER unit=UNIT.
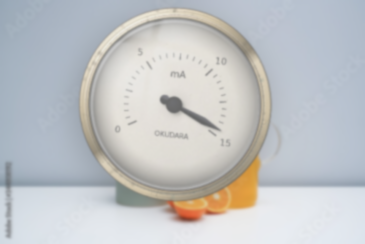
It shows value=14.5 unit=mA
